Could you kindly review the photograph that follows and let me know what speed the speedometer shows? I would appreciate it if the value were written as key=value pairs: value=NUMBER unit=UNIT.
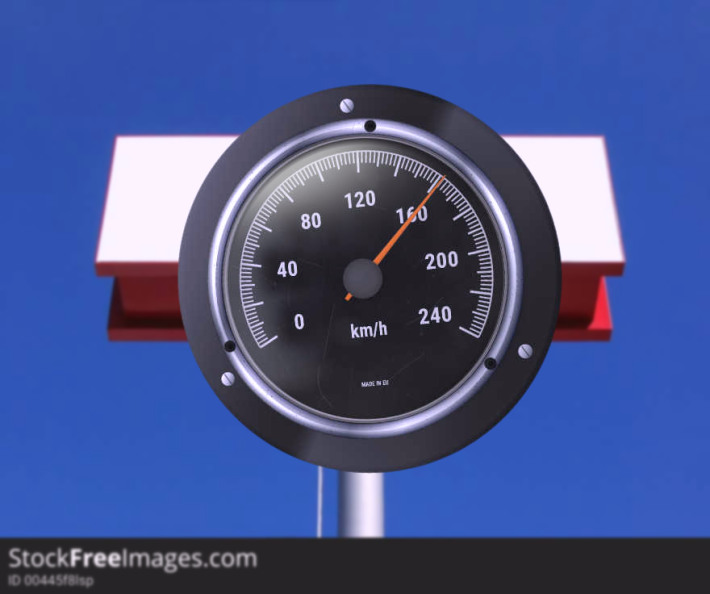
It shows value=162 unit=km/h
